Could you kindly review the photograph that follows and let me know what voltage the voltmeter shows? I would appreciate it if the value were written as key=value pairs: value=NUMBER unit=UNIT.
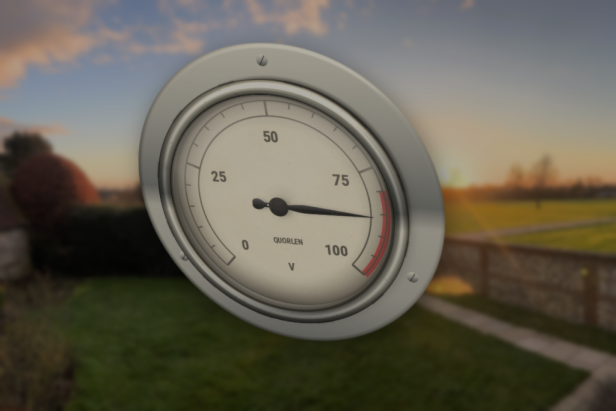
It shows value=85 unit=V
